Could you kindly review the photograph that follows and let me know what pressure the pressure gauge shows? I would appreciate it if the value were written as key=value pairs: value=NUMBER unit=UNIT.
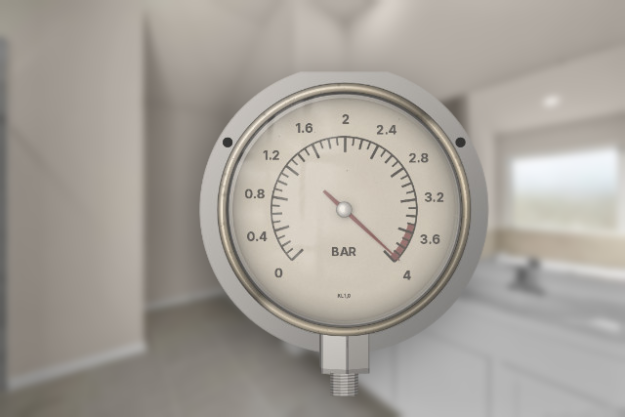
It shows value=3.95 unit=bar
